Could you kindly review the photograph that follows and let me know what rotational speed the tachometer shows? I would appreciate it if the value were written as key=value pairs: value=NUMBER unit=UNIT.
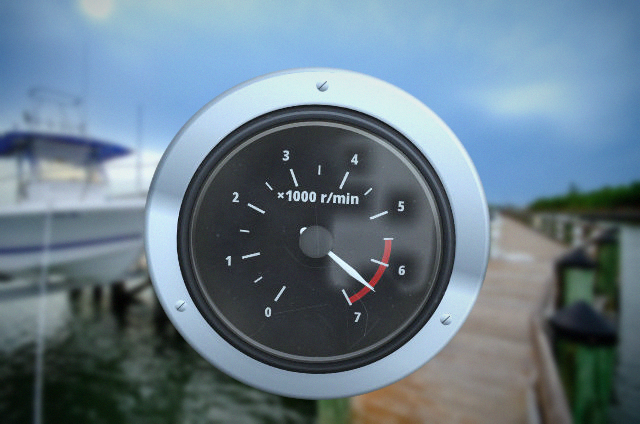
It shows value=6500 unit=rpm
